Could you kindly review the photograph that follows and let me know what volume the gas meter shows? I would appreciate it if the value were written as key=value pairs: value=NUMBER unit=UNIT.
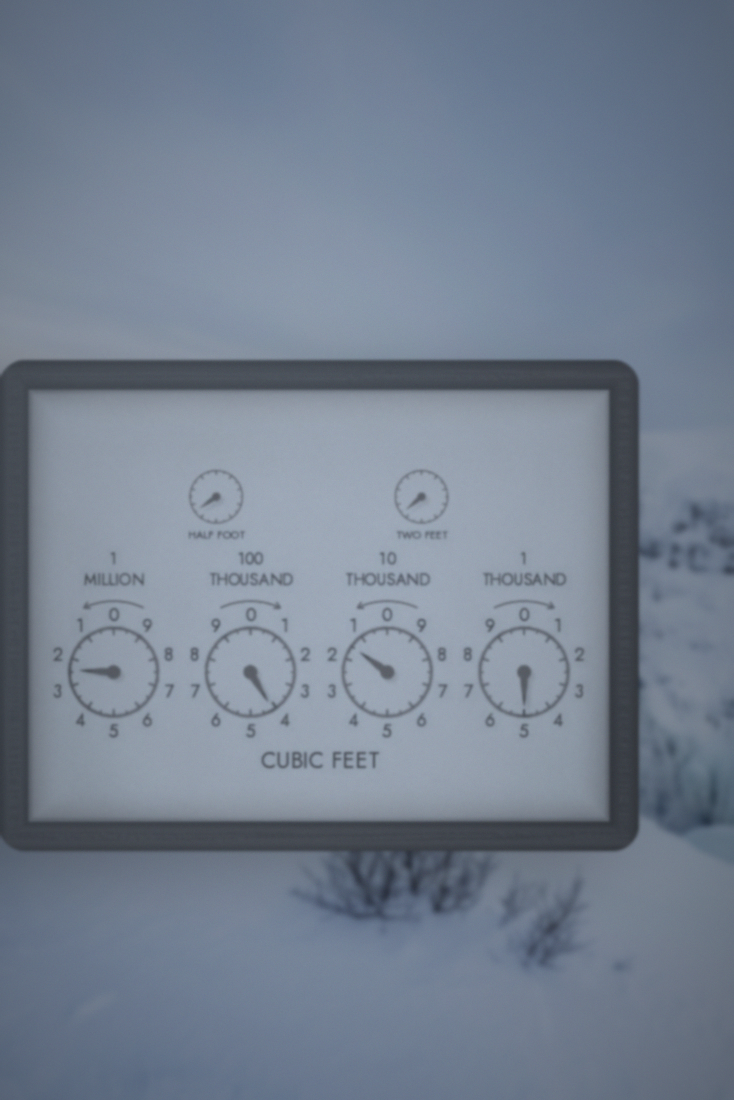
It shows value=241500 unit=ft³
